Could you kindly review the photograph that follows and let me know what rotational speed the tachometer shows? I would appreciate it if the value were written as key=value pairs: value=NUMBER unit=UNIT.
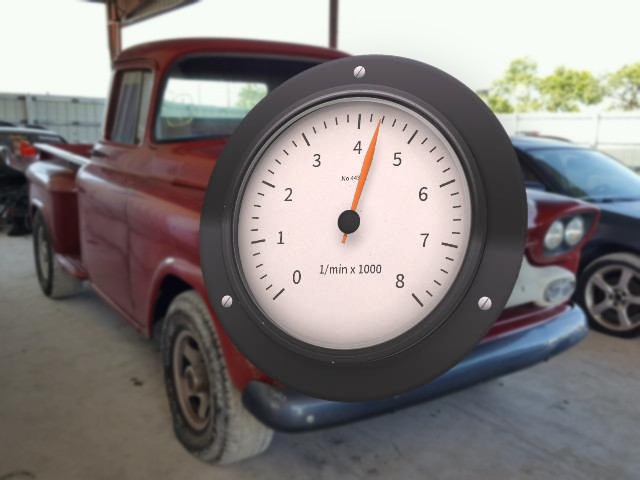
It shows value=4400 unit=rpm
